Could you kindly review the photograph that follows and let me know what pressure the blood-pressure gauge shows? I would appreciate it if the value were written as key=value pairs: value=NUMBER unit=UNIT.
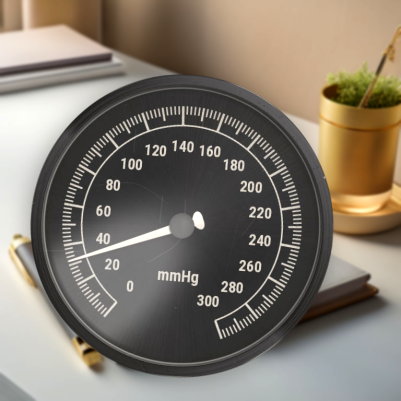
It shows value=32 unit=mmHg
